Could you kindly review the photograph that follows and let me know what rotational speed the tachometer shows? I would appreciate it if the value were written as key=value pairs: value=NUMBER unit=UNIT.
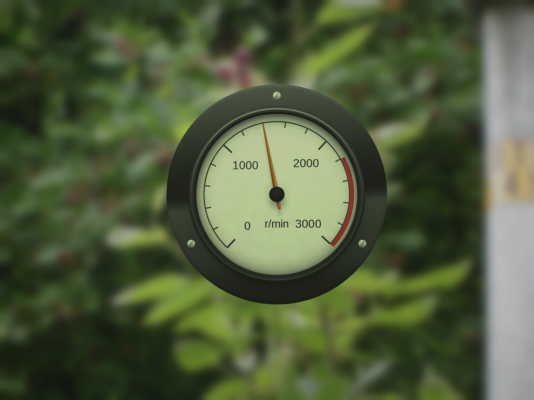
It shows value=1400 unit=rpm
